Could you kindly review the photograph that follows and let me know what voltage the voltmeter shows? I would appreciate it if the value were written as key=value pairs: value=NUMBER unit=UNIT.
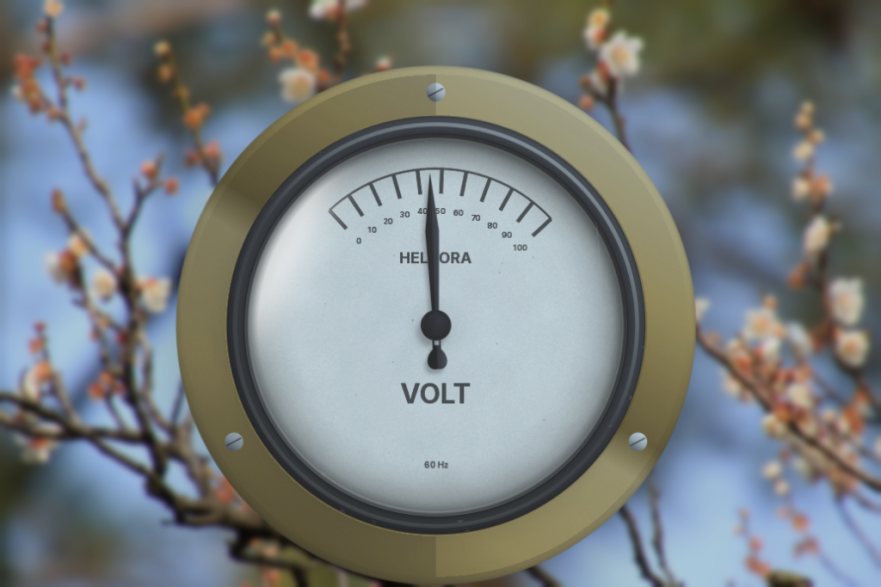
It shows value=45 unit=V
